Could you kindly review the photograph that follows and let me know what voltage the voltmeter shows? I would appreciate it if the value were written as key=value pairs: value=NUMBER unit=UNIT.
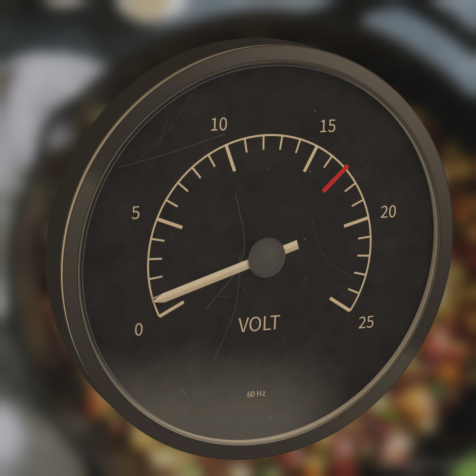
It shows value=1 unit=V
